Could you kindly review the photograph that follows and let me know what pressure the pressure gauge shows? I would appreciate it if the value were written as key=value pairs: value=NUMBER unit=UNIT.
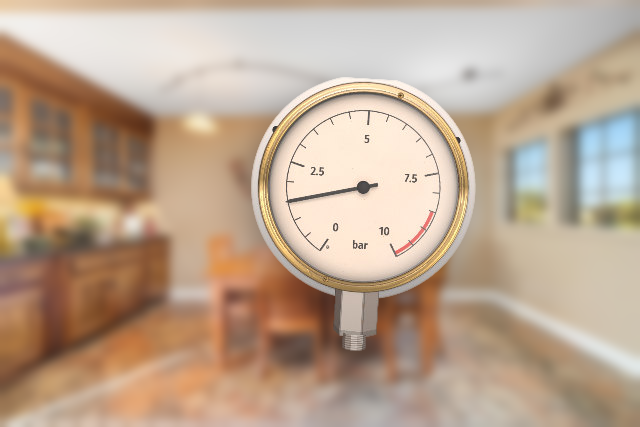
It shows value=1.5 unit=bar
